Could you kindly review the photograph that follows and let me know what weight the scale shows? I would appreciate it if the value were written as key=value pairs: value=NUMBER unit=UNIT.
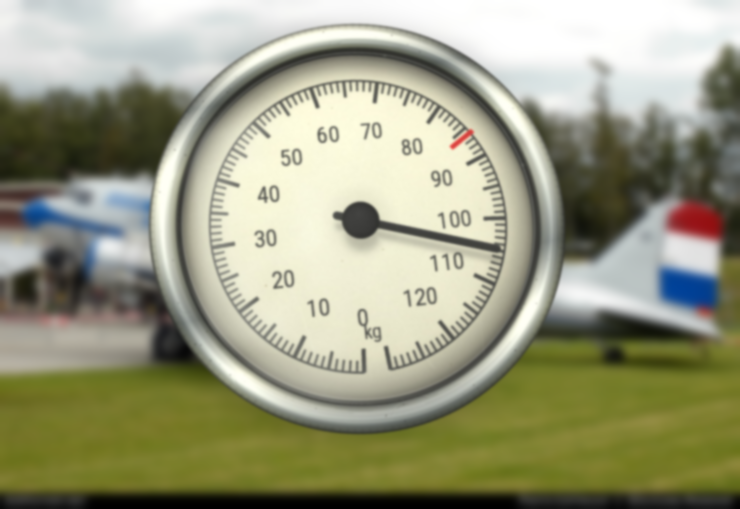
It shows value=105 unit=kg
